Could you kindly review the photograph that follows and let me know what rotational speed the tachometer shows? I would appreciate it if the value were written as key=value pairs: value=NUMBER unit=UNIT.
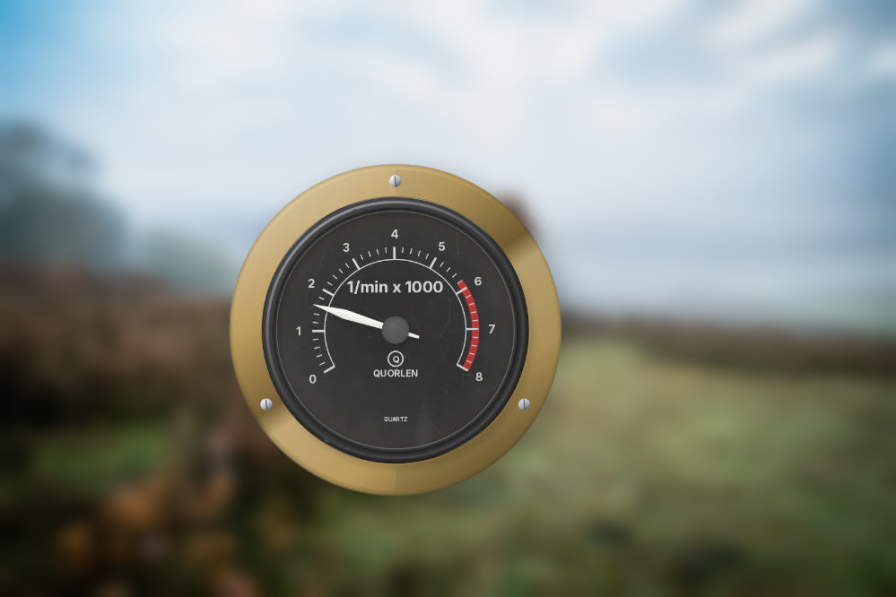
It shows value=1600 unit=rpm
